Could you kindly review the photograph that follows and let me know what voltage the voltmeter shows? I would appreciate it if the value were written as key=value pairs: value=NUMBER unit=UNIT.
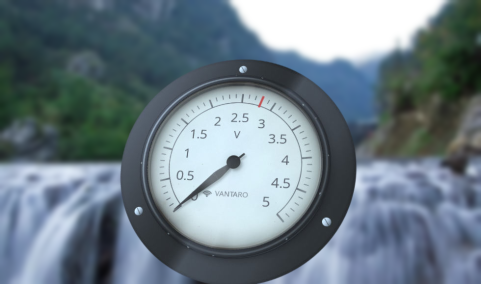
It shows value=0 unit=V
